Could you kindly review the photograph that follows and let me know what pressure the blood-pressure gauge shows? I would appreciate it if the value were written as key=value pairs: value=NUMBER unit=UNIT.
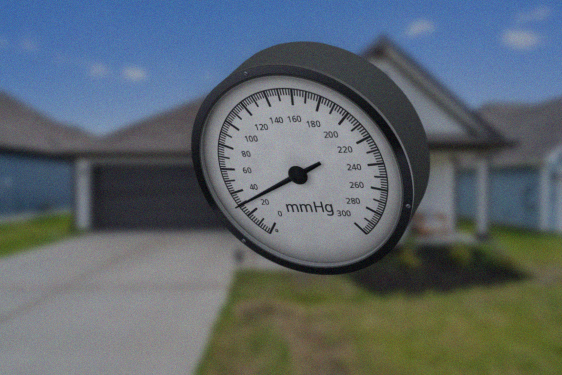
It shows value=30 unit=mmHg
